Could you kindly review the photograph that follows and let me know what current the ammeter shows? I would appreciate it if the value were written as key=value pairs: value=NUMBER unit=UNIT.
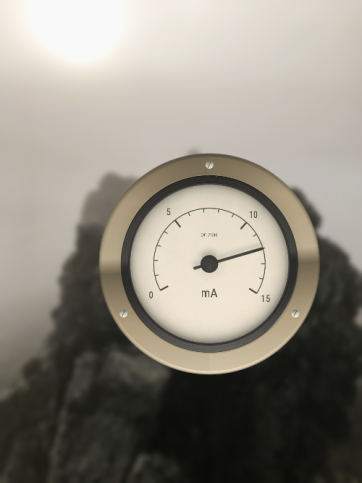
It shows value=12 unit=mA
